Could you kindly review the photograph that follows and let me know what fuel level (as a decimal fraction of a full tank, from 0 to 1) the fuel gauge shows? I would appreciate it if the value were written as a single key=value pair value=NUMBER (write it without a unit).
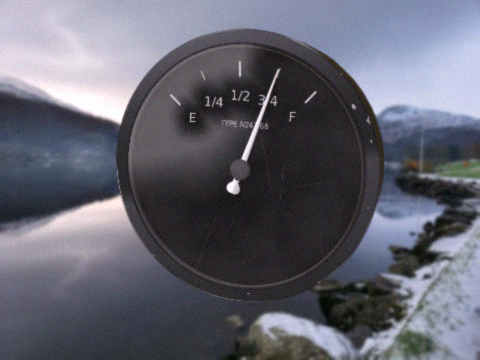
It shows value=0.75
